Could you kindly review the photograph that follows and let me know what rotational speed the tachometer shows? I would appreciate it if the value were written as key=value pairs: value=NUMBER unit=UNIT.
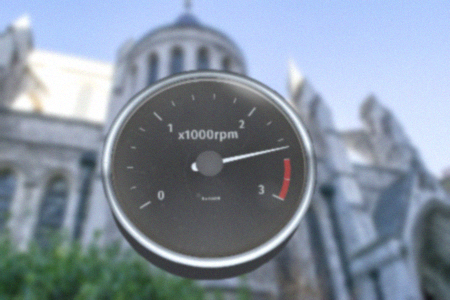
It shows value=2500 unit=rpm
